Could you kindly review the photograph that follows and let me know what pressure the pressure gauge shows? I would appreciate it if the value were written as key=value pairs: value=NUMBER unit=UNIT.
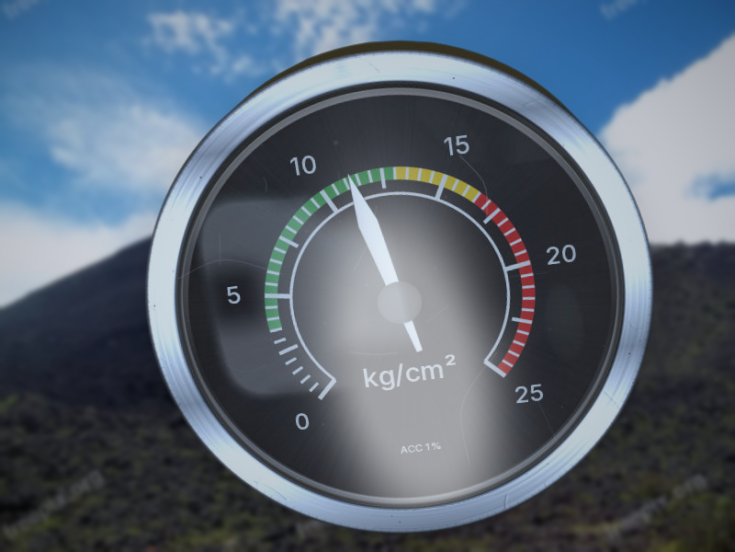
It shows value=11.25 unit=kg/cm²
